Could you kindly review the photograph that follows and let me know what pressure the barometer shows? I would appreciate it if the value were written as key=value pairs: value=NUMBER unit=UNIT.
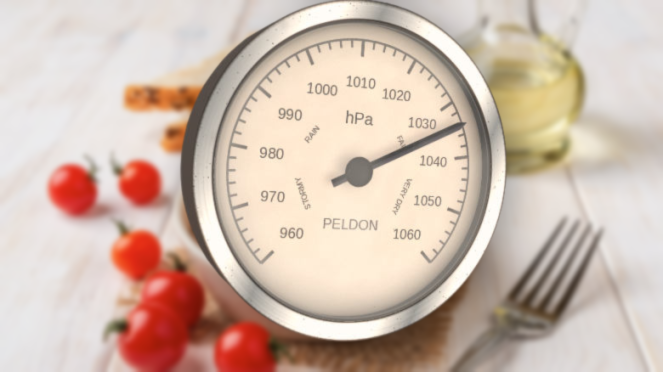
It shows value=1034 unit=hPa
